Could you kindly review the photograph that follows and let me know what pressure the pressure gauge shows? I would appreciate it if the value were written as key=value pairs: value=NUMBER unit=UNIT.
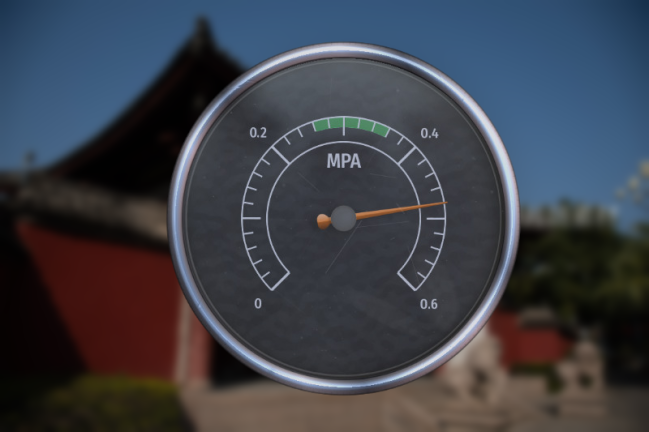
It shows value=0.48 unit=MPa
